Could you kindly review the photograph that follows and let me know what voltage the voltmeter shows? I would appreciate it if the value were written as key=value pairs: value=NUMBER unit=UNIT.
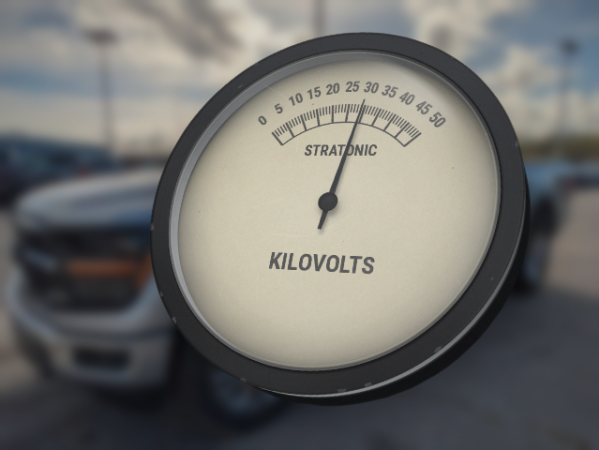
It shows value=30 unit=kV
